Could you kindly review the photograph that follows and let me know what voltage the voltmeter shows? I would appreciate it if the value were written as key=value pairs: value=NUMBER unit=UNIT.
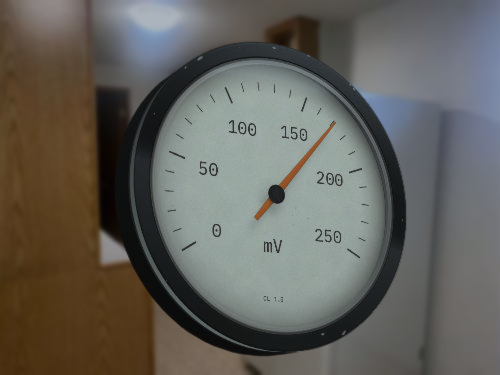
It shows value=170 unit=mV
